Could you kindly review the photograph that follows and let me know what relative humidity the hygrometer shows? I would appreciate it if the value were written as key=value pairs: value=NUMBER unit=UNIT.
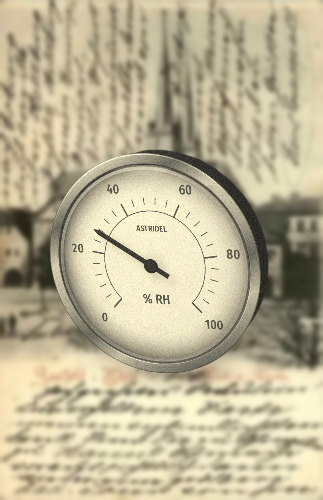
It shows value=28 unit=%
